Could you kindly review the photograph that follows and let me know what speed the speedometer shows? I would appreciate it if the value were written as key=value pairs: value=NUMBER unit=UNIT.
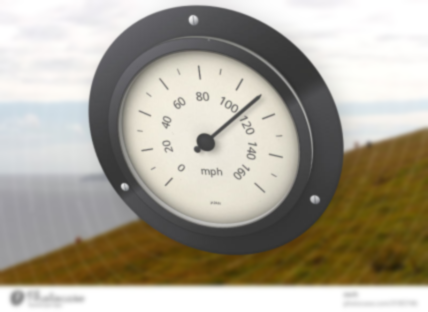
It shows value=110 unit=mph
